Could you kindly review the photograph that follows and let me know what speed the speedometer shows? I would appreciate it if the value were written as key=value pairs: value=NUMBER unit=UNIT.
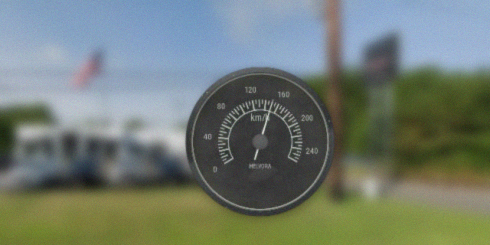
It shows value=150 unit=km/h
